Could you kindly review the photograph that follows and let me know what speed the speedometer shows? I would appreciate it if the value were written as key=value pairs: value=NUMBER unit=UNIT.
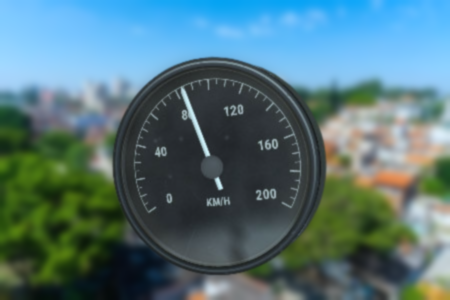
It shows value=85 unit=km/h
